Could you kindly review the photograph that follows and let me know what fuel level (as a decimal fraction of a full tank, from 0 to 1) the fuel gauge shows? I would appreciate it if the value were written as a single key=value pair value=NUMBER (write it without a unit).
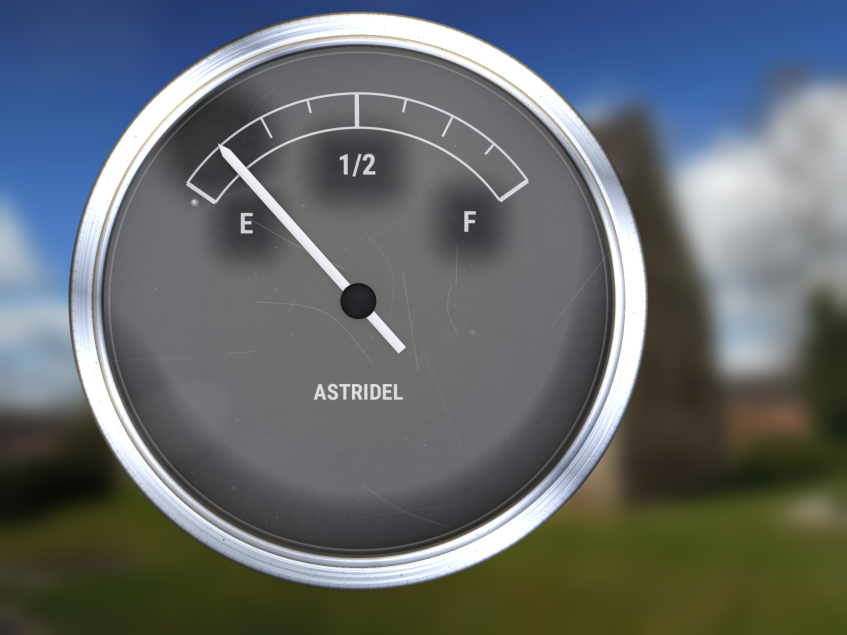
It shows value=0.125
